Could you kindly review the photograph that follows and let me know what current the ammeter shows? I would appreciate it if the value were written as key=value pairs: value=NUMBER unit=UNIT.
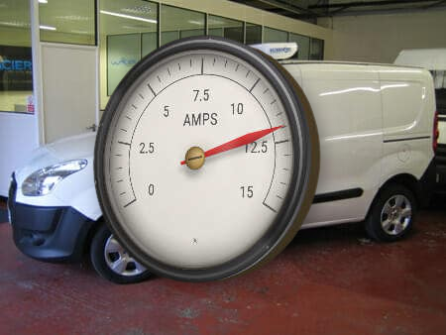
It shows value=12 unit=A
